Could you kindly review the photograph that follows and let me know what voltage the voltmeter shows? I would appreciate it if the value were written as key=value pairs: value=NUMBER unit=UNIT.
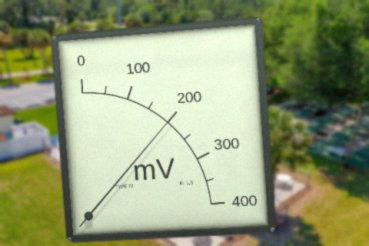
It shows value=200 unit=mV
